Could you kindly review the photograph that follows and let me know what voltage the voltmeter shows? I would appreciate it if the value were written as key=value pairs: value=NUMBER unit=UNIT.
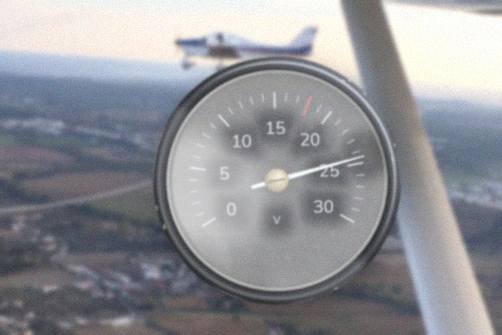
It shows value=24.5 unit=V
